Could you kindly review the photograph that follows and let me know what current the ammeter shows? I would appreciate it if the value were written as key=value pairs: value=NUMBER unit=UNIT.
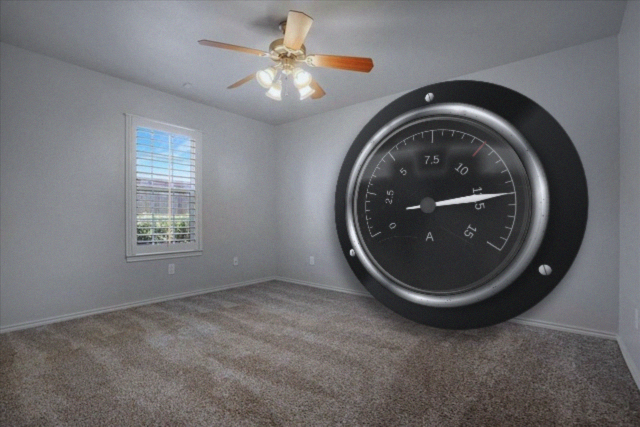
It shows value=12.5 unit=A
